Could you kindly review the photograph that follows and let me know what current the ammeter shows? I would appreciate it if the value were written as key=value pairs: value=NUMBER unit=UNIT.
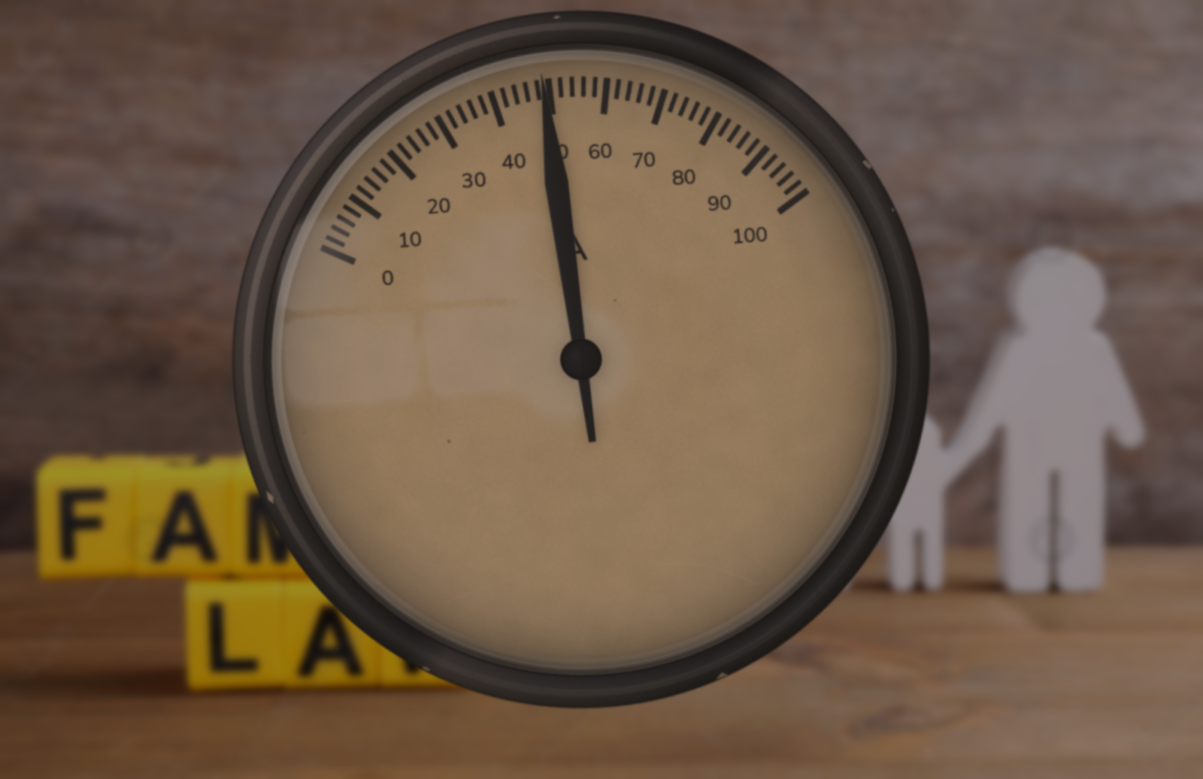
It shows value=49 unit=A
